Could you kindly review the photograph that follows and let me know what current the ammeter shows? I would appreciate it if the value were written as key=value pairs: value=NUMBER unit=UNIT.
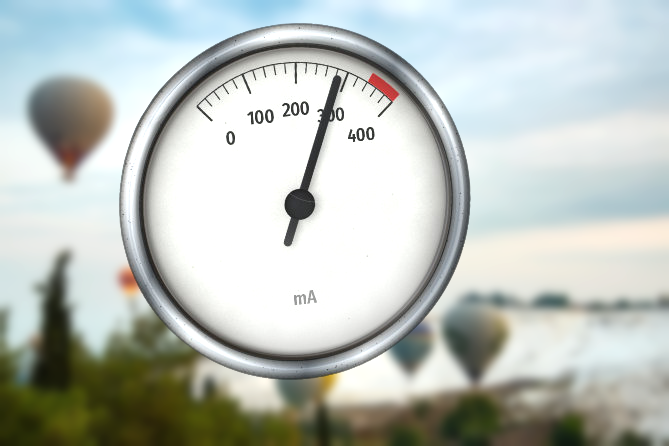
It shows value=280 unit=mA
